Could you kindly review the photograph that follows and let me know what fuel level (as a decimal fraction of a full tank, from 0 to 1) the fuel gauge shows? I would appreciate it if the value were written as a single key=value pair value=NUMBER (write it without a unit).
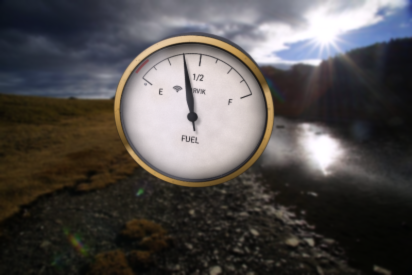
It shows value=0.375
